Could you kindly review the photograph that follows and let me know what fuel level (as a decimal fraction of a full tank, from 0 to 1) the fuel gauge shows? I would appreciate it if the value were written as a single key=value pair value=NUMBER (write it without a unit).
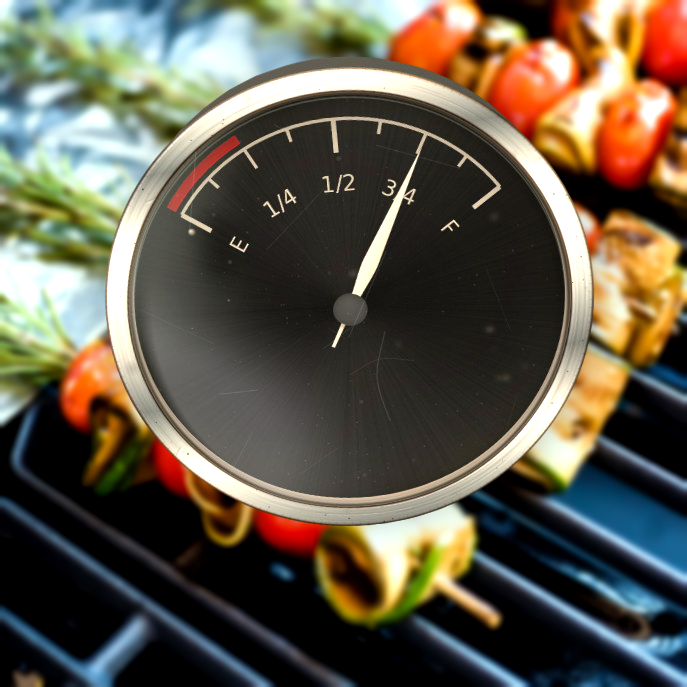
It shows value=0.75
